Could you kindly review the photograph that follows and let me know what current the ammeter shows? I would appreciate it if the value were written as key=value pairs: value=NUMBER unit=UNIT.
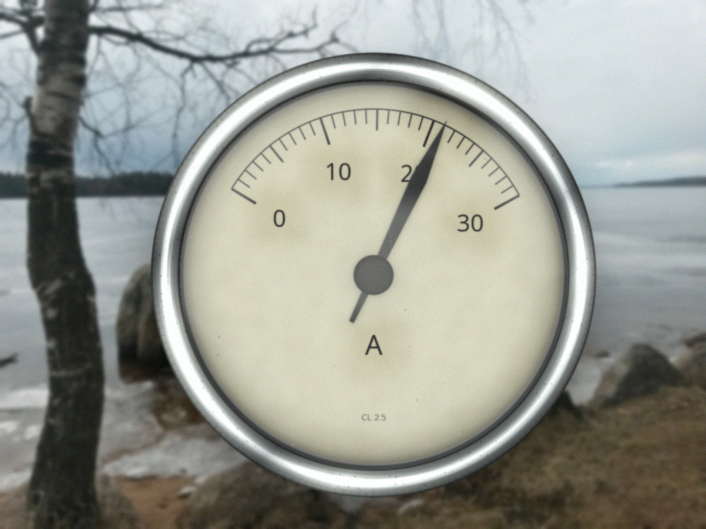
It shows value=21 unit=A
